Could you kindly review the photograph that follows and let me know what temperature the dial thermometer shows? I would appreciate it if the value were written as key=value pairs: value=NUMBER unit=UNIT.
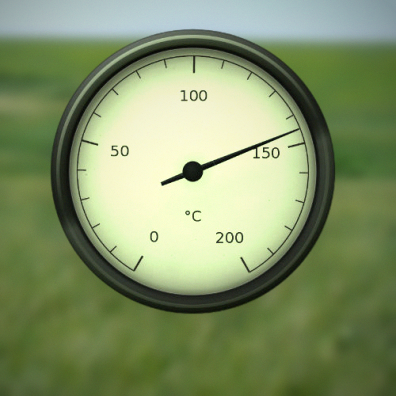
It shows value=145 unit=°C
